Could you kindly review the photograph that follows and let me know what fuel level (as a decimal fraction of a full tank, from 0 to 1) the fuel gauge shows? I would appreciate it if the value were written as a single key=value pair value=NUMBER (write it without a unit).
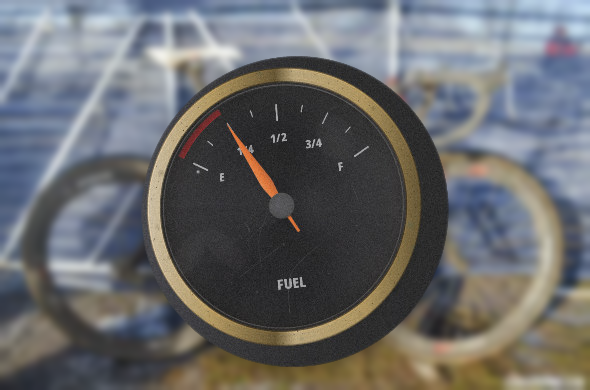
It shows value=0.25
